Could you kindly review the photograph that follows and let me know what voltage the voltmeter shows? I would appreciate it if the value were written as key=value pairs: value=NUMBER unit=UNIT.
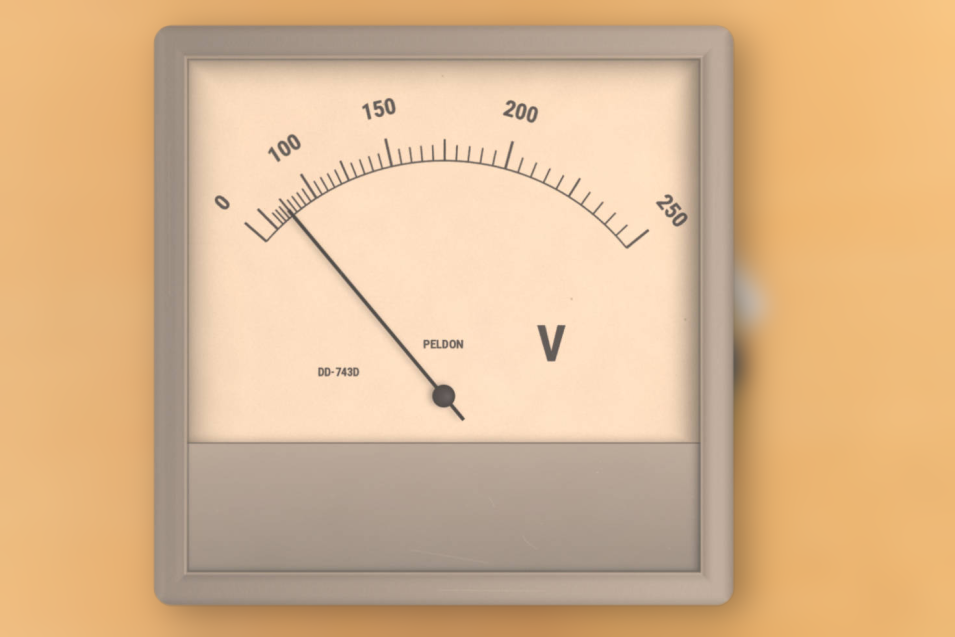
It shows value=75 unit=V
